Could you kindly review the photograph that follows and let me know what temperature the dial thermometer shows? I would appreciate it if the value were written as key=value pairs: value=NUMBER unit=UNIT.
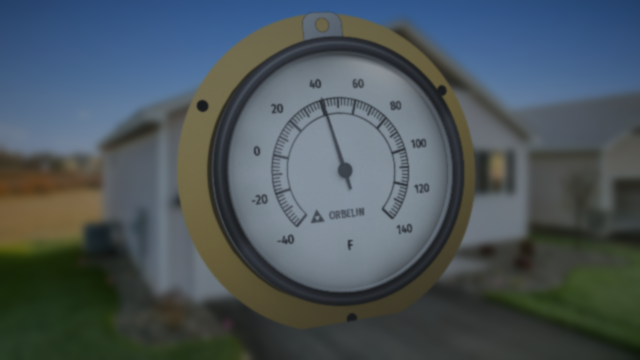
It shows value=40 unit=°F
